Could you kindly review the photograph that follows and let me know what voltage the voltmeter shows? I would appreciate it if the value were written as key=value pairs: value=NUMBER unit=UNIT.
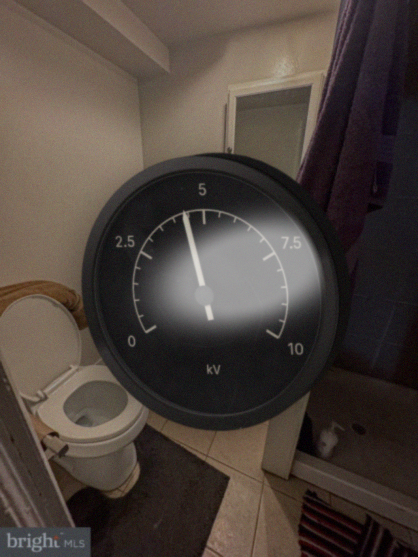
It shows value=4.5 unit=kV
